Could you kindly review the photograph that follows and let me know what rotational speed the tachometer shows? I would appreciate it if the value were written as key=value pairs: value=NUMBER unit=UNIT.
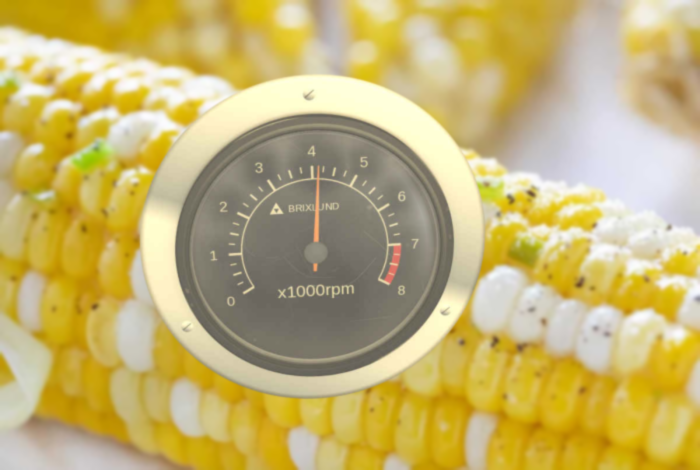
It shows value=4125 unit=rpm
